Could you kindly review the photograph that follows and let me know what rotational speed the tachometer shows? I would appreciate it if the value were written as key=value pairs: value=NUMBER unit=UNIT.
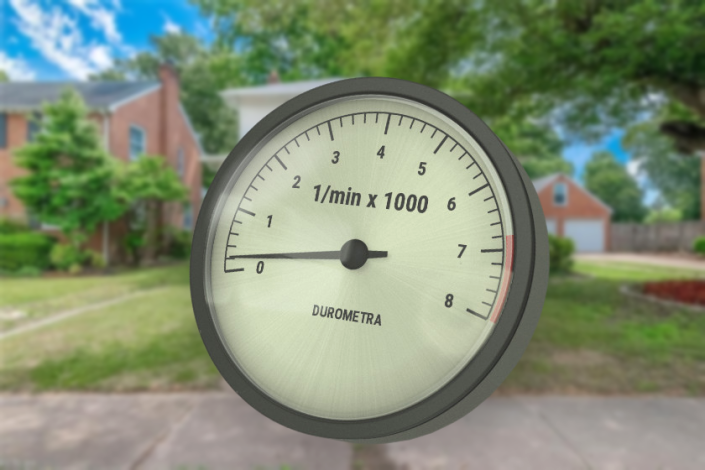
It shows value=200 unit=rpm
